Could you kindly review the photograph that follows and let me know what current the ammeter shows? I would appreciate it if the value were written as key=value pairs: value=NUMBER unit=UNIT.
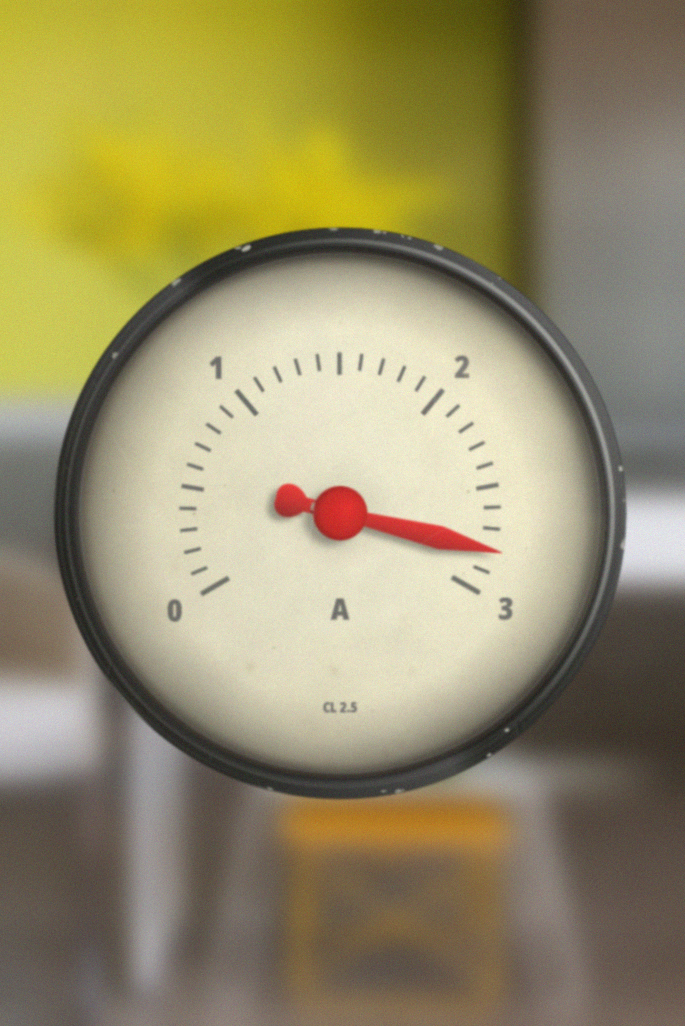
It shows value=2.8 unit=A
